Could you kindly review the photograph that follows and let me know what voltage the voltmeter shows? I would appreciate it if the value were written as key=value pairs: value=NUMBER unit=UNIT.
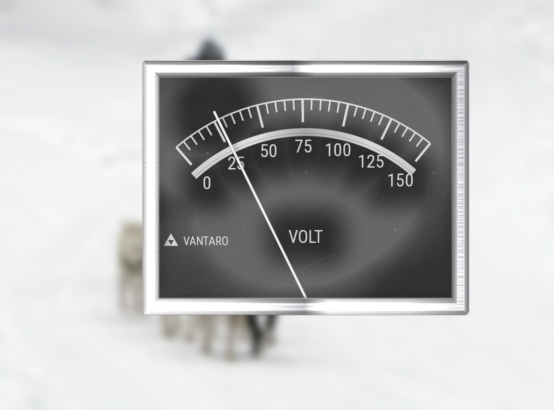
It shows value=27.5 unit=V
